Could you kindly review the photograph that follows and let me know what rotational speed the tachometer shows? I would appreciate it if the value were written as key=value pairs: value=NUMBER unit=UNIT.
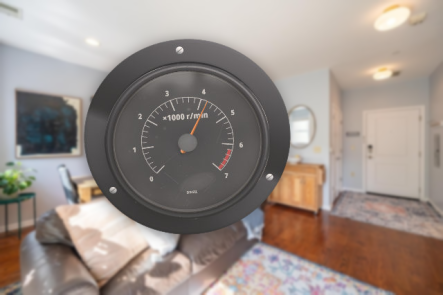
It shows value=4200 unit=rpm
